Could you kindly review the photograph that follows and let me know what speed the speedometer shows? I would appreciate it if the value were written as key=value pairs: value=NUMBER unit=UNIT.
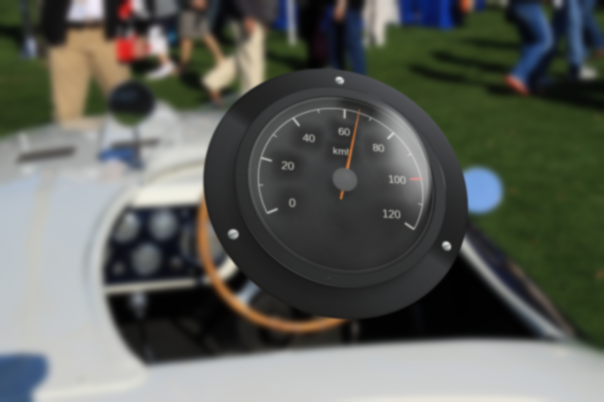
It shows value=65 unit=km/h
